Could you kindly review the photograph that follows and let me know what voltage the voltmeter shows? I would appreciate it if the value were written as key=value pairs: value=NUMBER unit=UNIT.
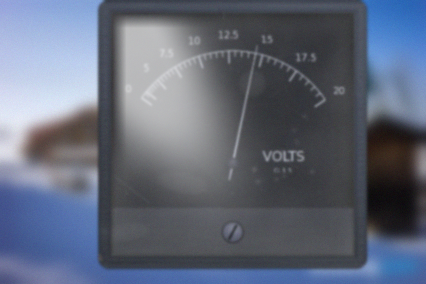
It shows value=14.5 unit=V
